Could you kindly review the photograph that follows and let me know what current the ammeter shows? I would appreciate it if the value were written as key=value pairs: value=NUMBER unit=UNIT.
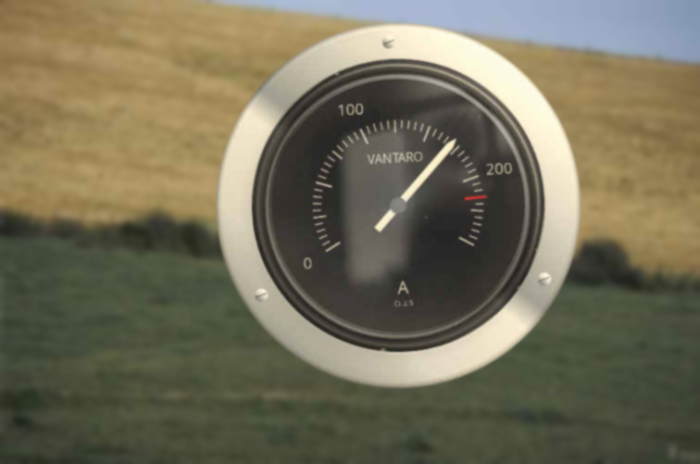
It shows value=170 unit=A
